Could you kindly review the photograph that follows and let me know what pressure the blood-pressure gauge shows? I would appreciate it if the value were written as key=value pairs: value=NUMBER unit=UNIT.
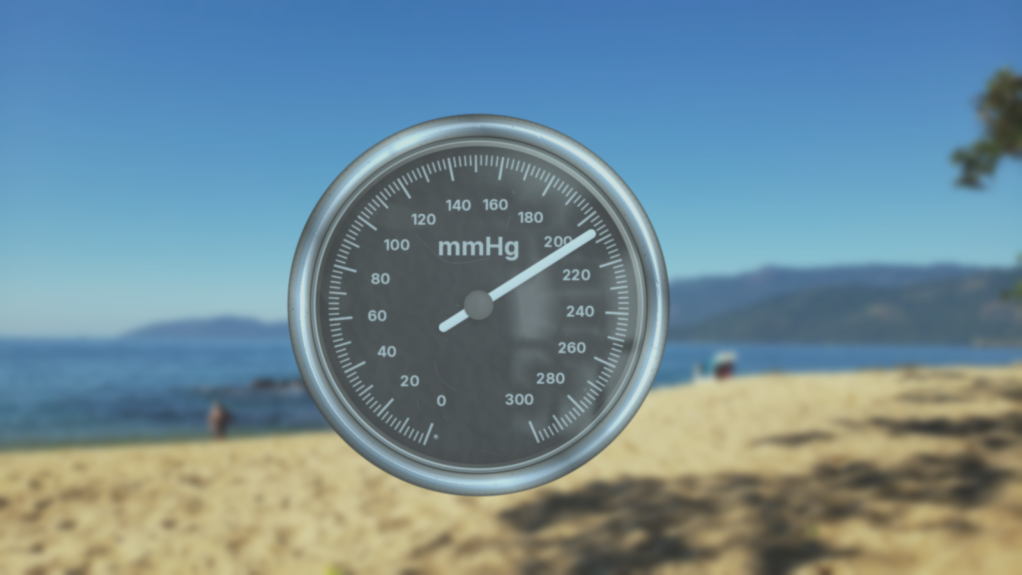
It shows value=206 unit=mmHg
